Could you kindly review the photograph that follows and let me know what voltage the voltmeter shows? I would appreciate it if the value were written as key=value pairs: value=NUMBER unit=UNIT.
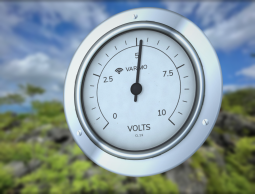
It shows value=5.25 unit=V
